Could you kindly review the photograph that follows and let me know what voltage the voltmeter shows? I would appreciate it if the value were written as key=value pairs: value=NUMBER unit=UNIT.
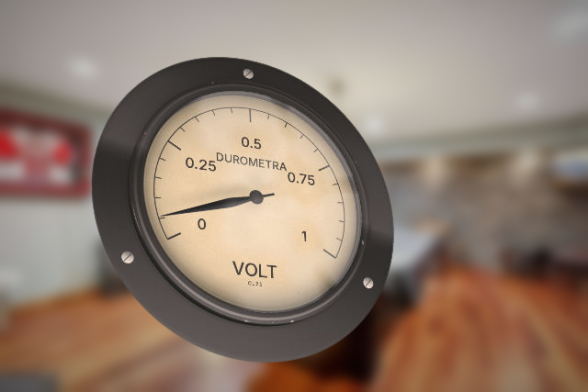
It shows value=0.05 unit=V
